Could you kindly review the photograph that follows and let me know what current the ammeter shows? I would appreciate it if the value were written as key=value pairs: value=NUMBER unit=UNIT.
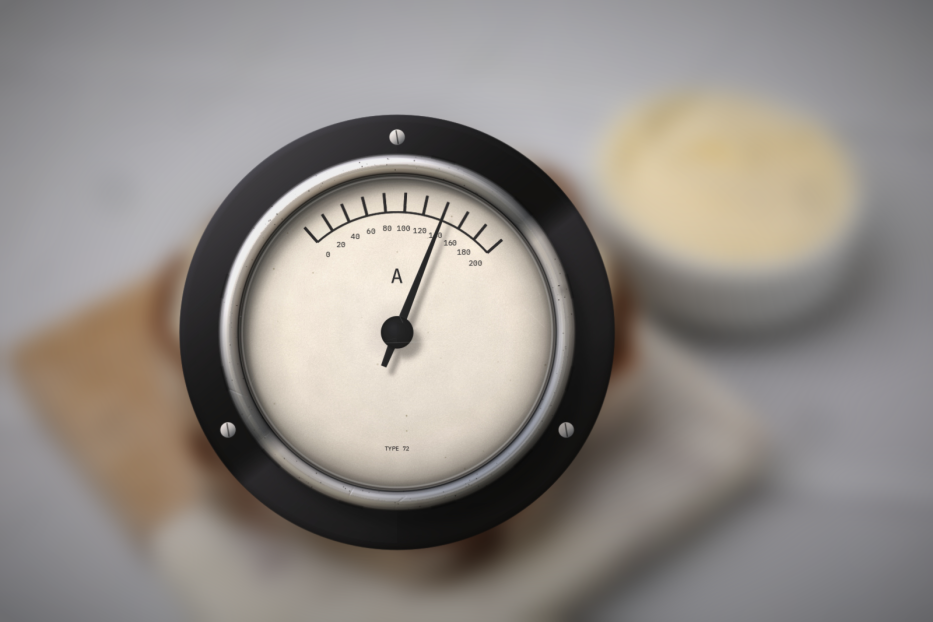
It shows value=140 unit=A
